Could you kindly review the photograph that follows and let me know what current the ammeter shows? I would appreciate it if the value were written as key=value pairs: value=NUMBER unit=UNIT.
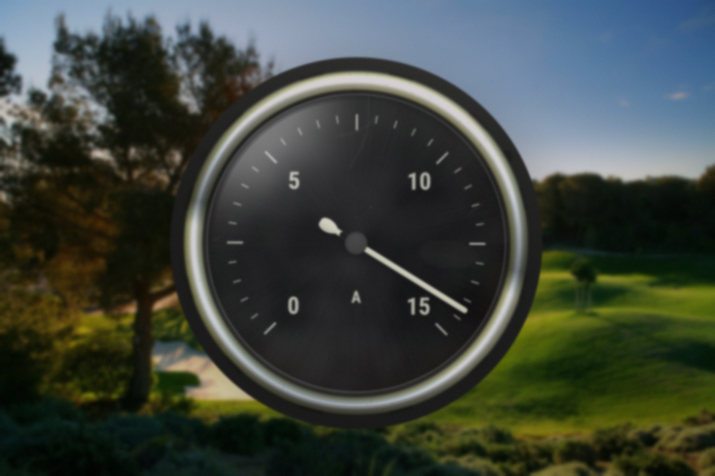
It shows value=14.25 unit=A
